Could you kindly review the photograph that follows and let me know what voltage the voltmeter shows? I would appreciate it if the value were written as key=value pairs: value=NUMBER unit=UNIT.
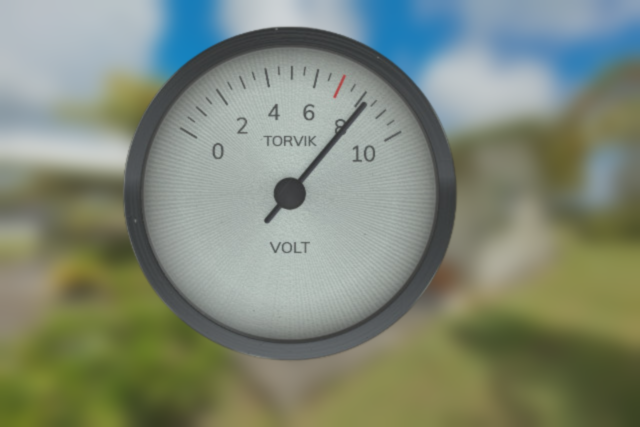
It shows value=8.25 unit=V
